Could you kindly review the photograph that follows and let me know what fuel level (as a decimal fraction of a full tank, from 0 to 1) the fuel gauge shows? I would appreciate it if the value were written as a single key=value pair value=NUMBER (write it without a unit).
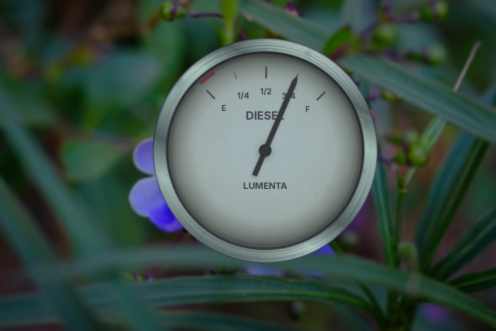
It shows value=0.75
